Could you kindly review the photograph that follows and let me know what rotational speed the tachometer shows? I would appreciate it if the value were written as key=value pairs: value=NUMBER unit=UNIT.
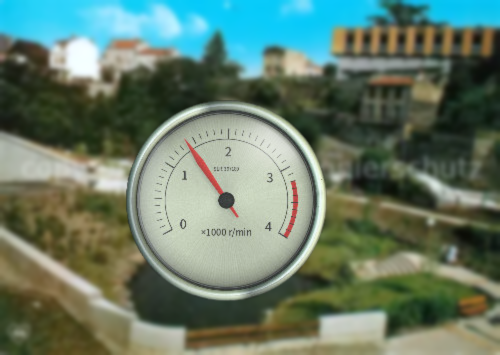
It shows value=1400 unit=rpm
